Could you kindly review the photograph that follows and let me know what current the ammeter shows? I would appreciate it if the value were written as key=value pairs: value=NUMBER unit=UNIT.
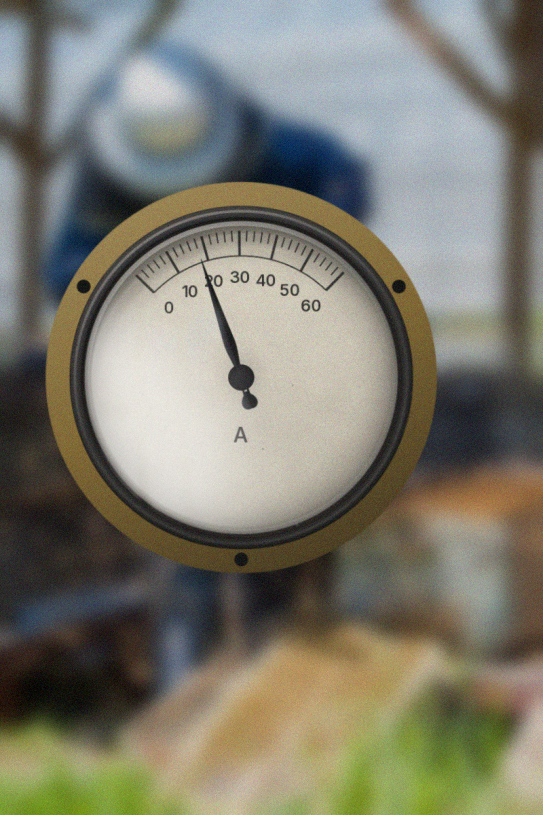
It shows value=18 unit=A
